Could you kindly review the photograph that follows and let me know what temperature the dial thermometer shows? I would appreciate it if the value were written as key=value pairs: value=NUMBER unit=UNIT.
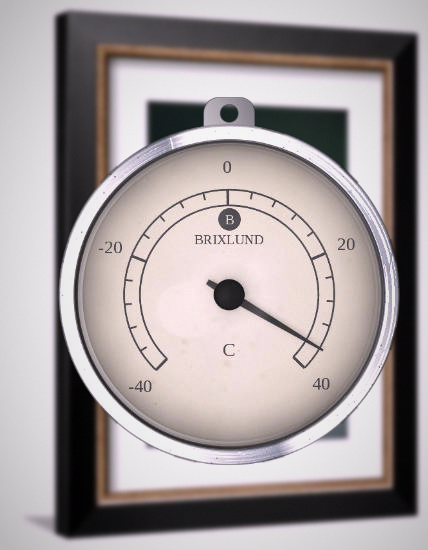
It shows value=36 unit=°C
